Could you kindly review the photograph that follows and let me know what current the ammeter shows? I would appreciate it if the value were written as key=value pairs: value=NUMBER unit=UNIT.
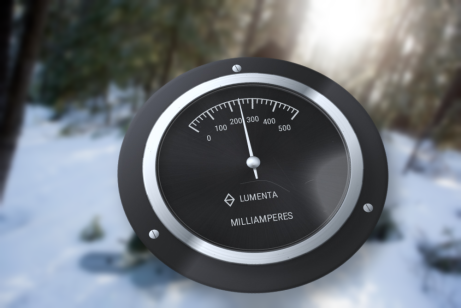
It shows value=240 unit=mA
